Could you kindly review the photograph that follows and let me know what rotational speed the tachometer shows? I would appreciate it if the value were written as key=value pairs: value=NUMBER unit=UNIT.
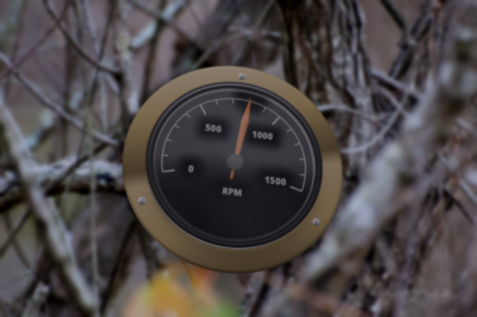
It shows value=800 unit=rpm
